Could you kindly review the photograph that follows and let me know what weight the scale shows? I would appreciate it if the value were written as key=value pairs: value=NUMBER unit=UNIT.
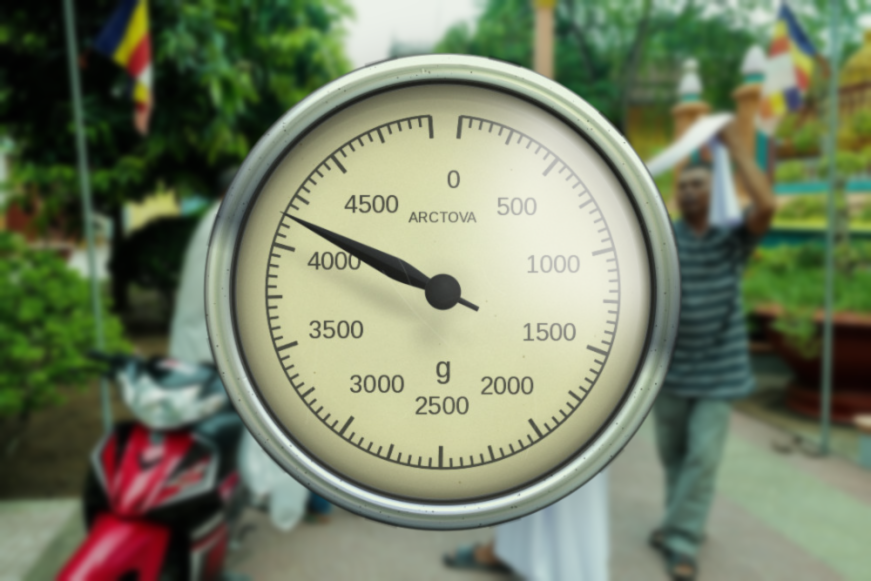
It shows value=4150 unit=g
